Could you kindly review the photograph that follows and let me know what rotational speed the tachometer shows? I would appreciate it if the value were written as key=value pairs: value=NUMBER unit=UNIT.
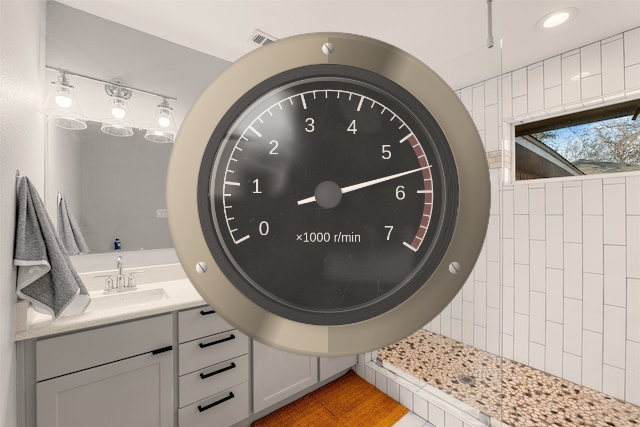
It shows value=5600 unit=rpm
